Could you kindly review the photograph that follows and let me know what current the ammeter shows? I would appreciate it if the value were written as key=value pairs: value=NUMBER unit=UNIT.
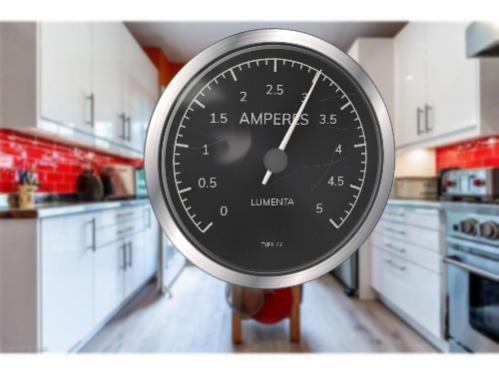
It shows value=3 unit=A
